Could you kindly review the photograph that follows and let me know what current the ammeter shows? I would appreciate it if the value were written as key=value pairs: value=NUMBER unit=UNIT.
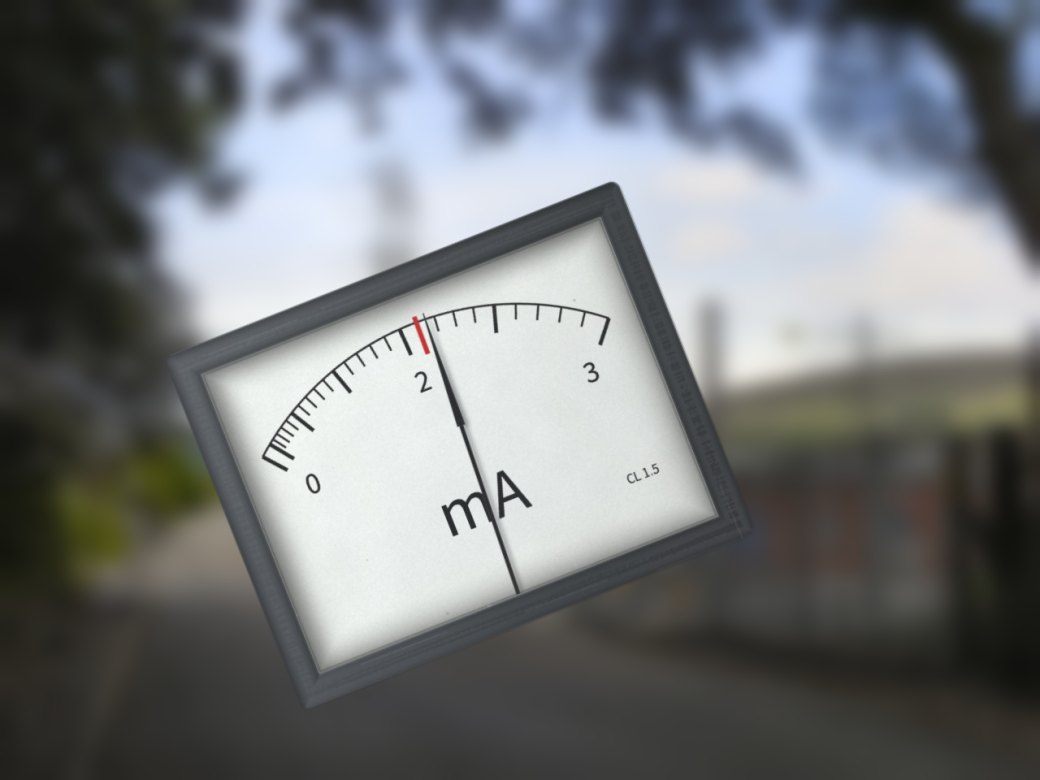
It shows value=2.15 unit=mA
